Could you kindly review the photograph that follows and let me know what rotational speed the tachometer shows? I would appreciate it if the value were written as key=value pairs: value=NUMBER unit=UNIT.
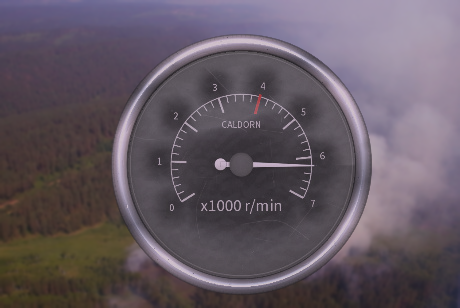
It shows value=6200 unit=rpm
